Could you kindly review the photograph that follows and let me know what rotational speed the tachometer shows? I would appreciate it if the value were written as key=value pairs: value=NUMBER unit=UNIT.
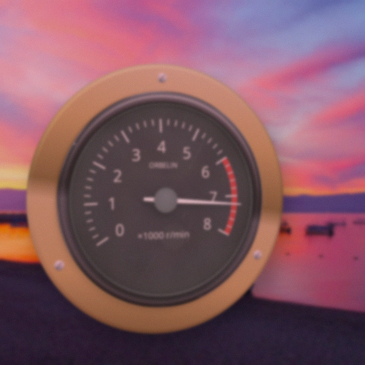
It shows value=7200 unit=rpm
